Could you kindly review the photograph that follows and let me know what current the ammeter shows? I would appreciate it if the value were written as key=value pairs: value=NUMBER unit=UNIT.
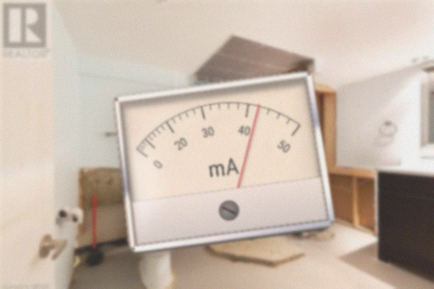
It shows value=42 unit=mA
